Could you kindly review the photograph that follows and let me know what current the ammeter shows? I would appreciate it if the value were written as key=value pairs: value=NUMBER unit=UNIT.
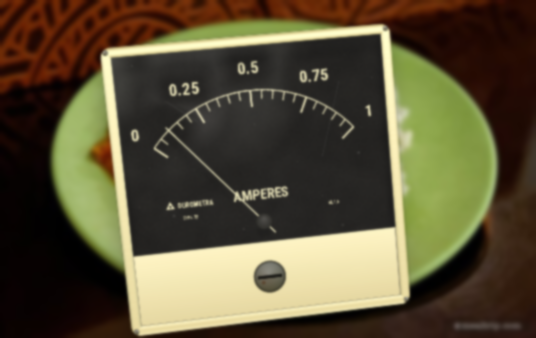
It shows value=0.1 unit=A
